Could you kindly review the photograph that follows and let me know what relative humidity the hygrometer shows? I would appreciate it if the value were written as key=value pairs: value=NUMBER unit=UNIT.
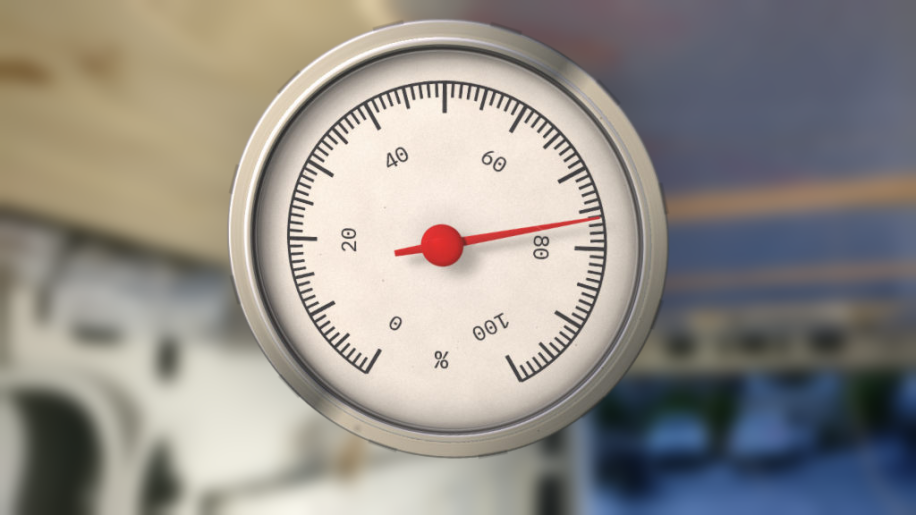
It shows value=76 unit=%
